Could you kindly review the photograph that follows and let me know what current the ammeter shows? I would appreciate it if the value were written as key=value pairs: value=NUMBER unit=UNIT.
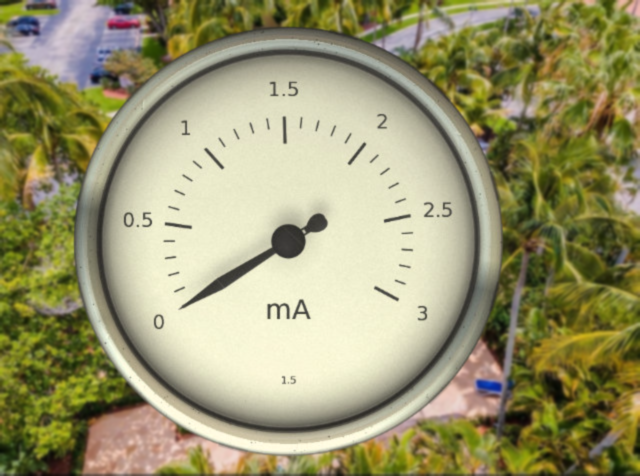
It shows value=0 unit=mA
